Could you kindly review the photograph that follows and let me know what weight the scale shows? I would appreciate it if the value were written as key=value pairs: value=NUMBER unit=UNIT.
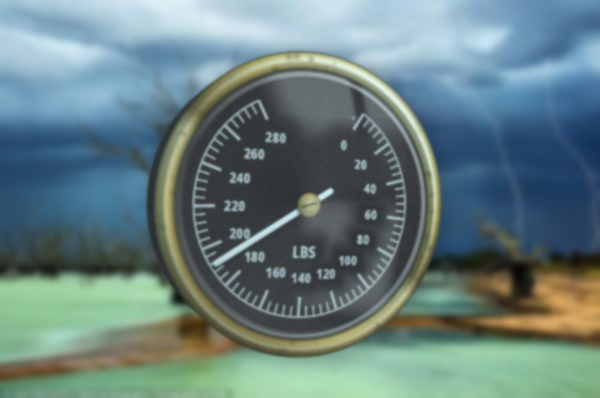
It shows value=192 unit=lb
